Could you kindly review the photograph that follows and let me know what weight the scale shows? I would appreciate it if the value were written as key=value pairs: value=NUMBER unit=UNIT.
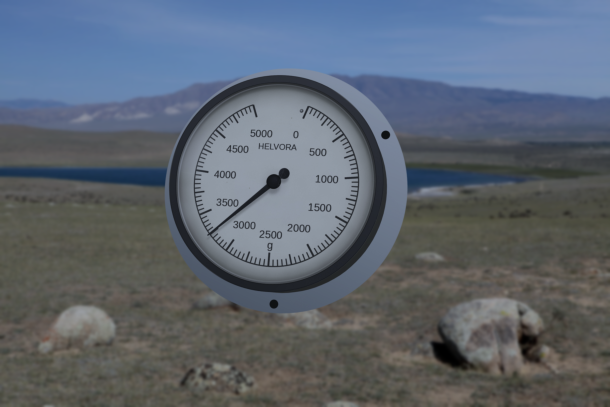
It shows value=3250 unit=g
